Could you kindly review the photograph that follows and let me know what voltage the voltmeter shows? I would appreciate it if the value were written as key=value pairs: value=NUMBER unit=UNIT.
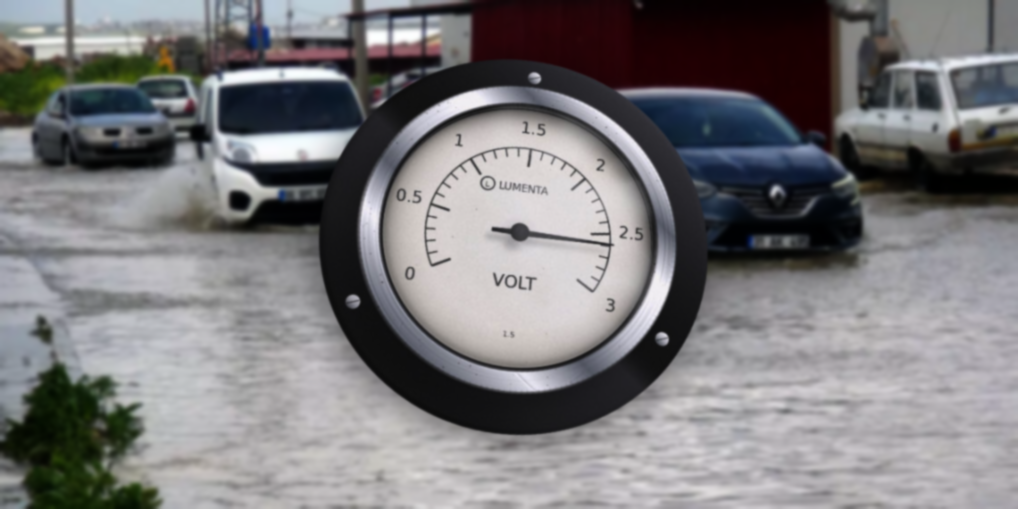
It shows value=2.6 unit=V
